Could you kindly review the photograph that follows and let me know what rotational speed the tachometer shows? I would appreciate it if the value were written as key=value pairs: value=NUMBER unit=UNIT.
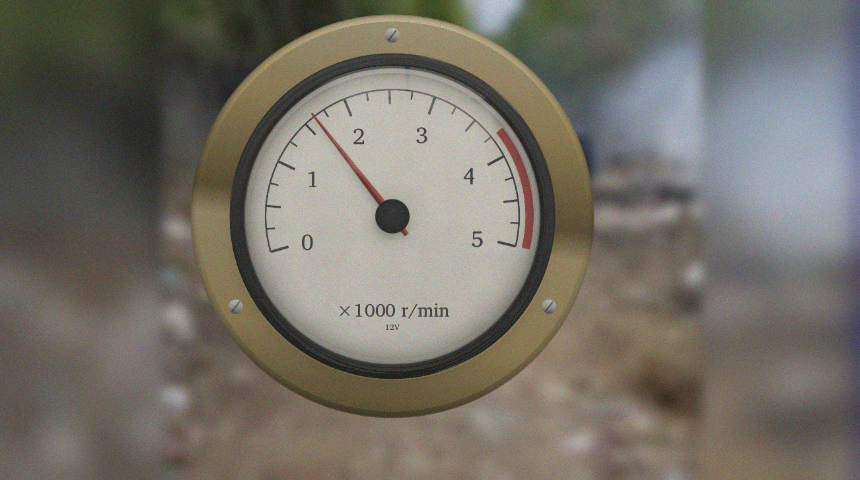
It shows value=1625 unit=rpm
